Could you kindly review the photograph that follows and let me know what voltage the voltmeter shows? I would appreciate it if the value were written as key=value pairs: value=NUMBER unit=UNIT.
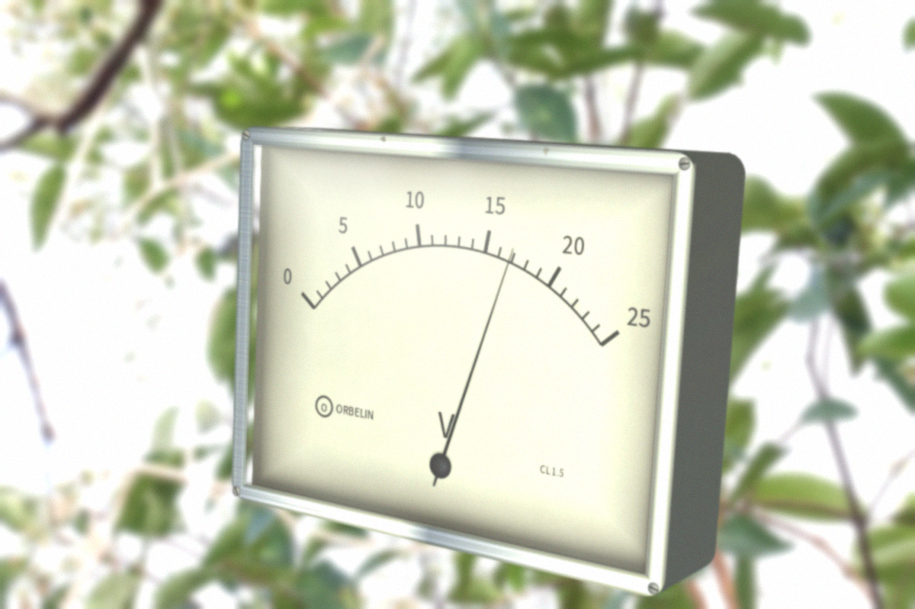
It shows value=17 unit=V
